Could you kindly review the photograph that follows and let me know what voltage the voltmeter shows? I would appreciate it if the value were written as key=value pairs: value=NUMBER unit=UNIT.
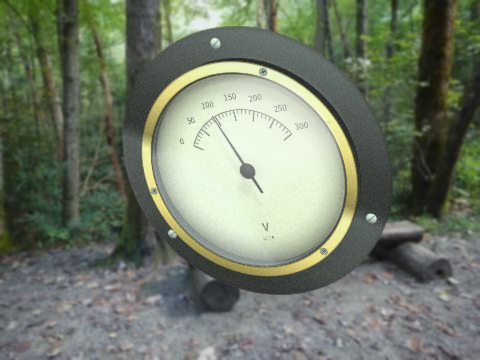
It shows value=100 unit=V
